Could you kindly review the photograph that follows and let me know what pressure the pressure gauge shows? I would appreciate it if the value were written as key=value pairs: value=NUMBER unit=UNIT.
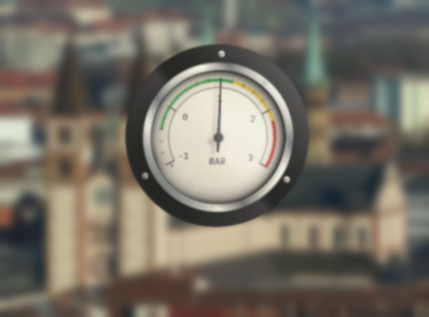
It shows value=1 unit=bar
